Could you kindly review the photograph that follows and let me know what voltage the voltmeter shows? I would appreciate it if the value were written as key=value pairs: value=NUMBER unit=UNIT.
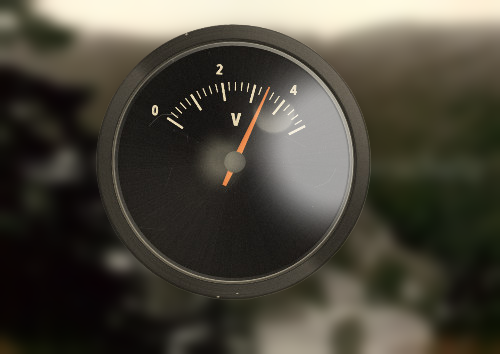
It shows value=3.4 unit=V
